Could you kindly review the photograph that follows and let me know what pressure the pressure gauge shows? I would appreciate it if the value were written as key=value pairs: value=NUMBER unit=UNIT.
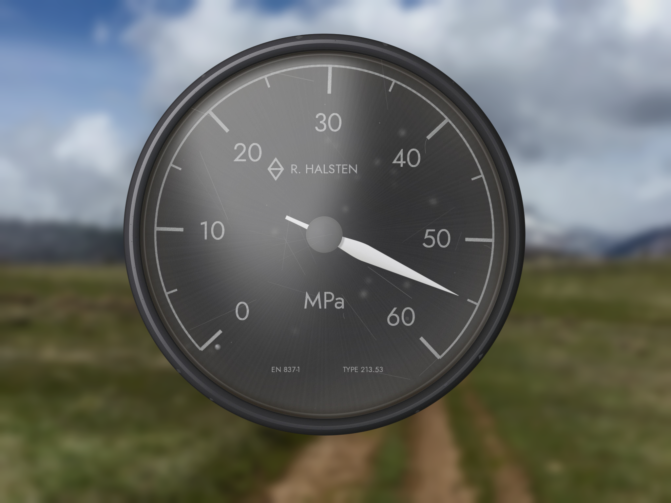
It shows value=55 unit=MPa
